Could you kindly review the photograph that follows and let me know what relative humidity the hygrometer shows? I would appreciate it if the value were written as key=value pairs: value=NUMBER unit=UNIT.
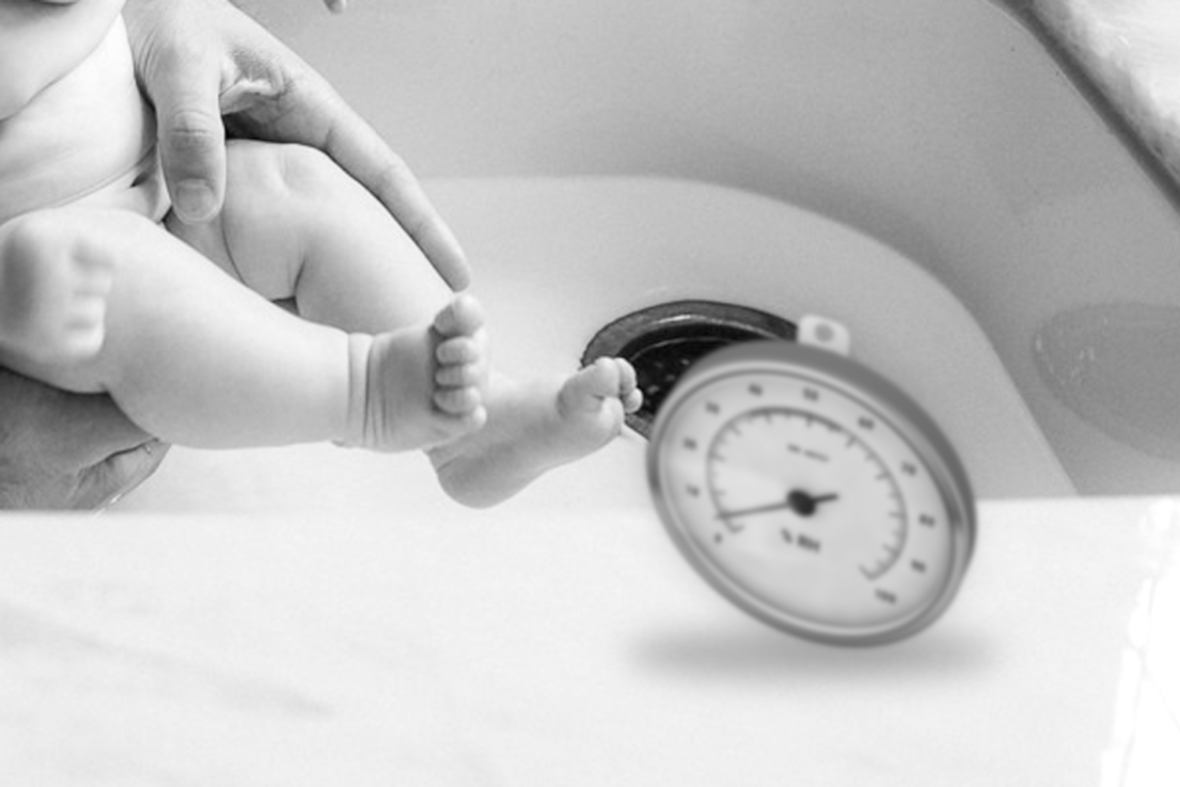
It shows value=5 unit=%
